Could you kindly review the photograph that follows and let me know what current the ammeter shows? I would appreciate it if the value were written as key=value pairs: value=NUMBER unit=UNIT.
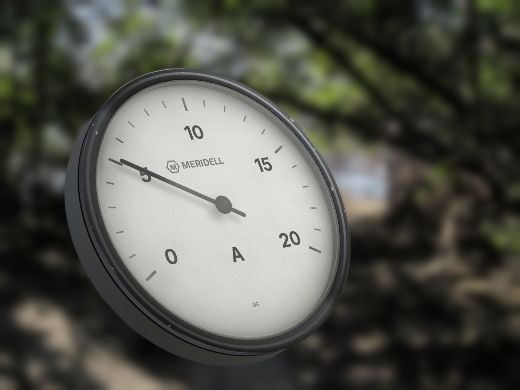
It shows value=5 unit=A
